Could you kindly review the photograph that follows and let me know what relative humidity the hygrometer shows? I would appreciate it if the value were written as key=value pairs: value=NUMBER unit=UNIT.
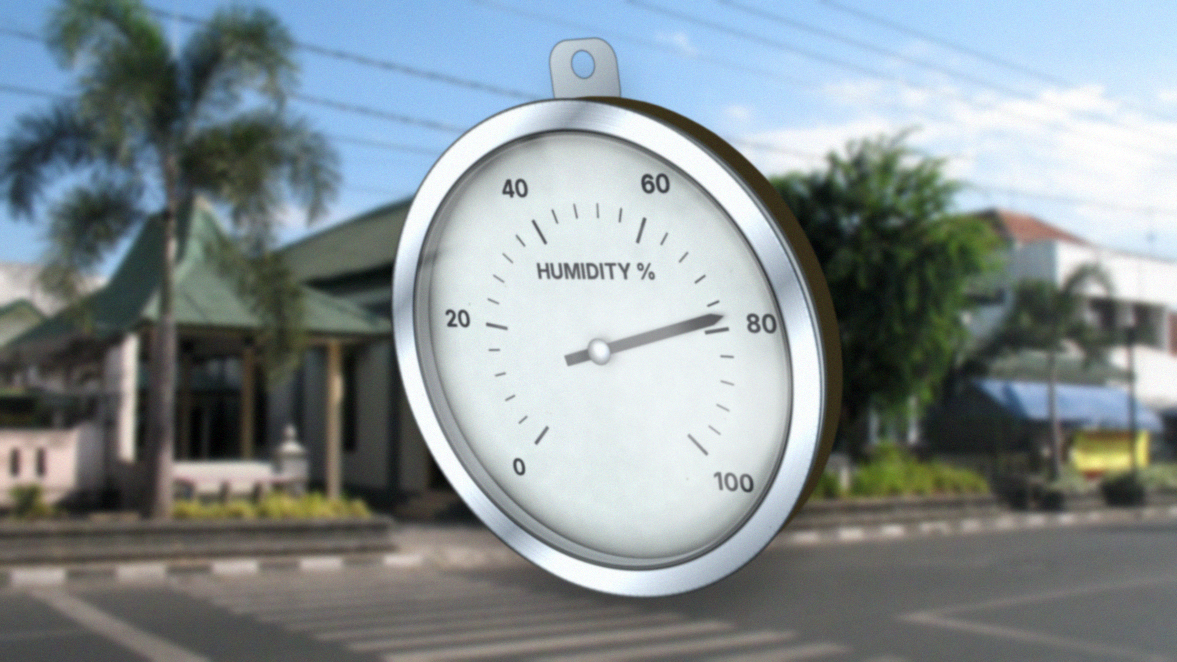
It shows value=78 unit=%
